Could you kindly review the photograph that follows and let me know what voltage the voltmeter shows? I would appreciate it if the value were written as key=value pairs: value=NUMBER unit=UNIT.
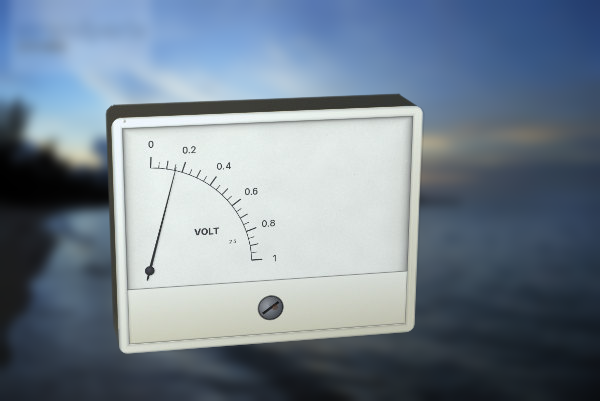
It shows value=0.15 unit=V
